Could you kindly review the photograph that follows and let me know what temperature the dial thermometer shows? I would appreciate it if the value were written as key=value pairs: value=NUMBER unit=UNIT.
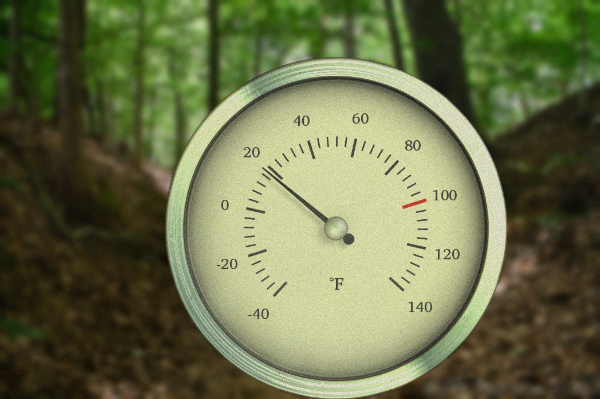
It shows value=18 unit=°F
